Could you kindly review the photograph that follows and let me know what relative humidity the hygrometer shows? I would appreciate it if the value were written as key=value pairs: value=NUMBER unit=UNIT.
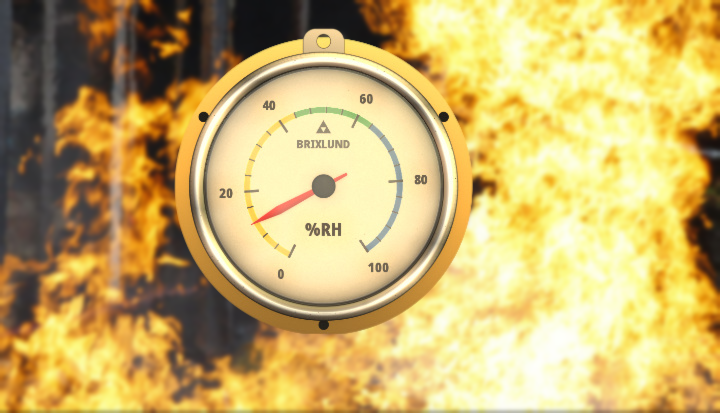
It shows value=12 unit=%
